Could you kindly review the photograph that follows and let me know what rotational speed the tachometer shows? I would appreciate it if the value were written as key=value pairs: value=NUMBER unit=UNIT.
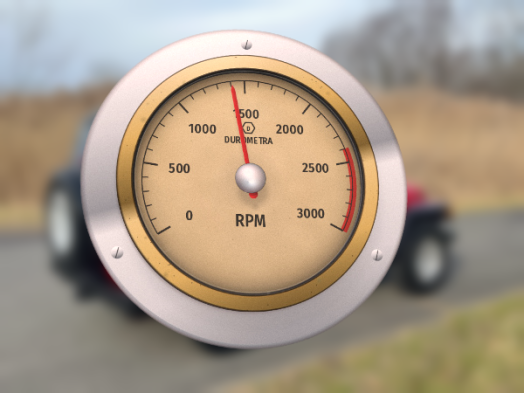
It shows value=1400 unit=rpm
